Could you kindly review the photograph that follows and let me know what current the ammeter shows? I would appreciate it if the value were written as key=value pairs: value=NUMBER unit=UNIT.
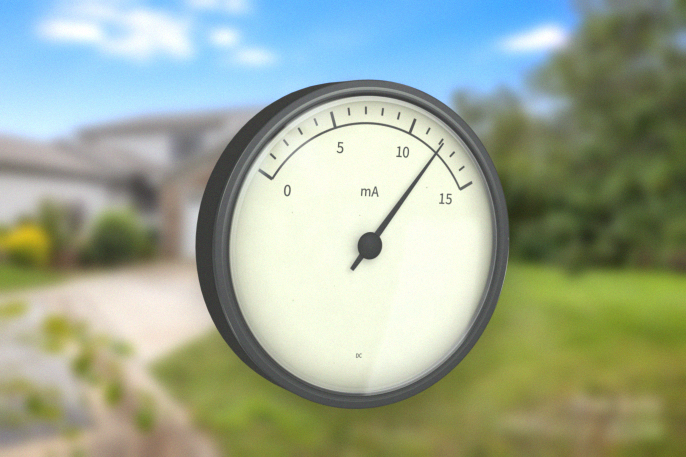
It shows value=12 unit=mA
